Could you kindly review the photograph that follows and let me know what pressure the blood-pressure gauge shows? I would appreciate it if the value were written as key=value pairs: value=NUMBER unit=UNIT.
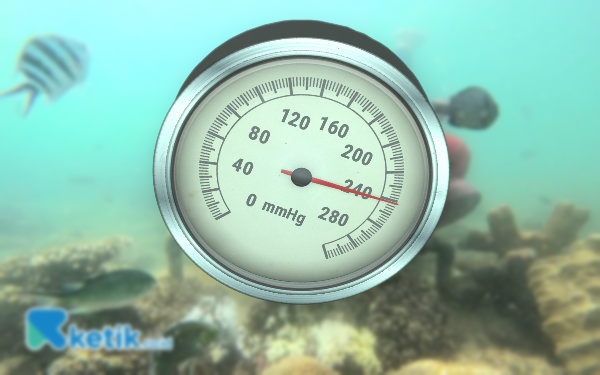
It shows value=240 unit=mmHg
